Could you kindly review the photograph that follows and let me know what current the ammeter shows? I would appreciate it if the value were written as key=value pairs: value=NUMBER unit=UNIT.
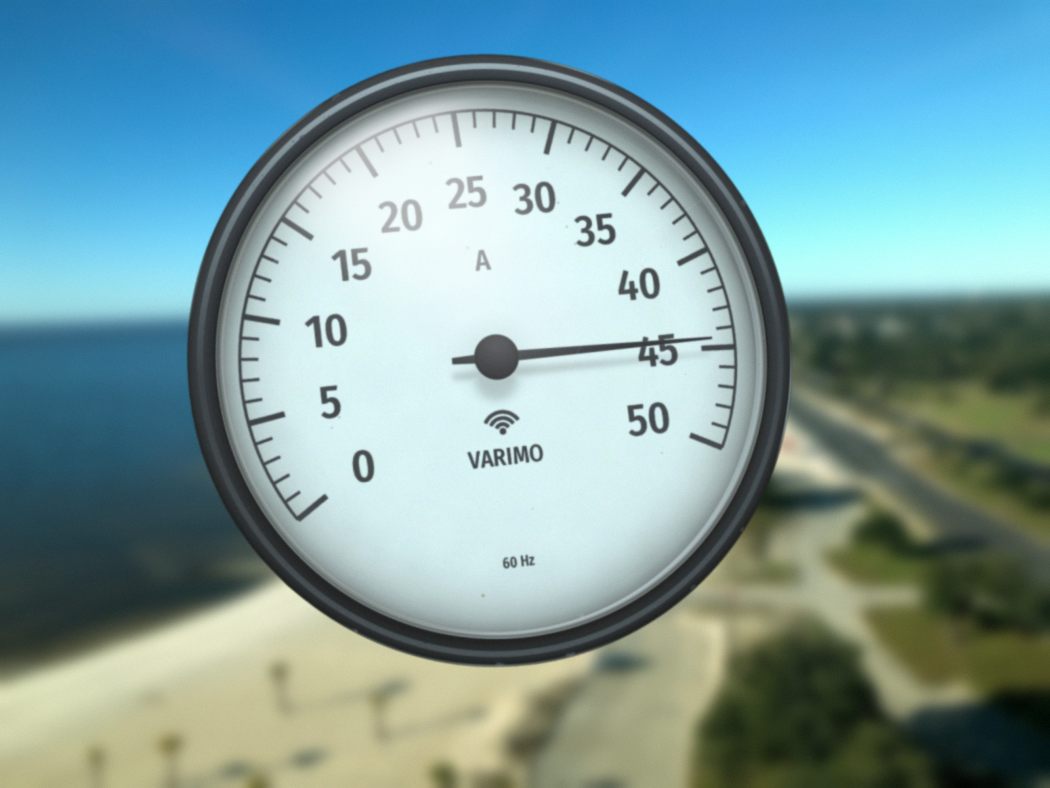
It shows value=44.5 unit=A
